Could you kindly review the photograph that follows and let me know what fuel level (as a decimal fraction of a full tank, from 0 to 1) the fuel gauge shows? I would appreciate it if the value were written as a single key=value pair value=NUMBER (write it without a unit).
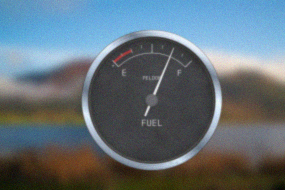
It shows value=0.75
